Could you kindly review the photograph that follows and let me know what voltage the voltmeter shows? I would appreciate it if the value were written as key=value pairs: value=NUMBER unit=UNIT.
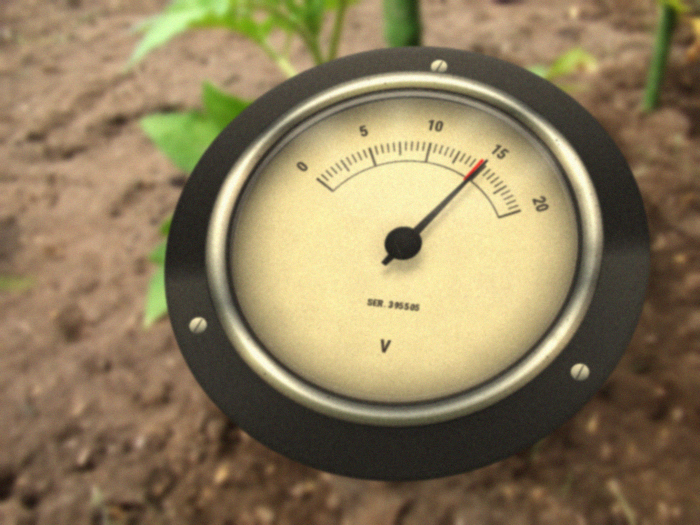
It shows value=15 unit=V
